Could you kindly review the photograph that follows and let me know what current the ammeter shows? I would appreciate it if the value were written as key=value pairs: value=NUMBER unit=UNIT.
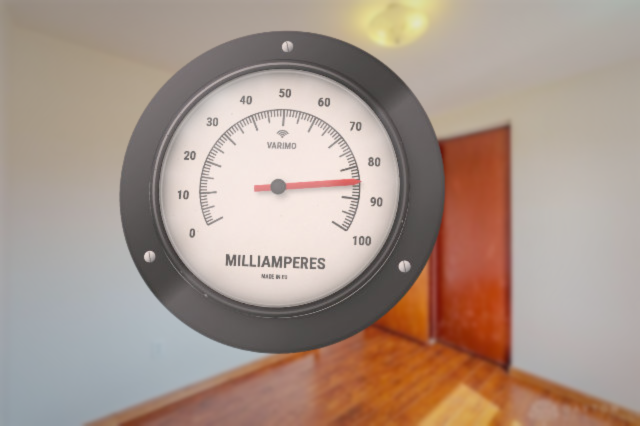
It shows value=85 unit=mA
